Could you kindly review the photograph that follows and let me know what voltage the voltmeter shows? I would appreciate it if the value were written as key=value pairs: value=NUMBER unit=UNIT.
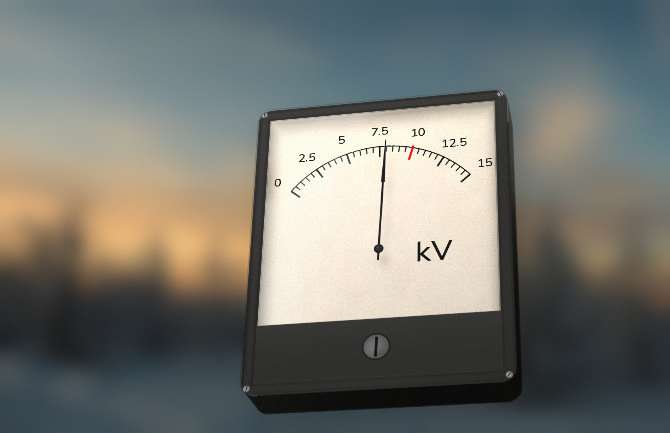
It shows value=8 unit=kV
